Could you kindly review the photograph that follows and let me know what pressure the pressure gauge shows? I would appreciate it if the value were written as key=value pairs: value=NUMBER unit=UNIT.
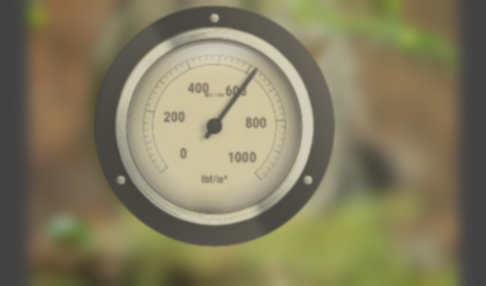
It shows value=620 unit=psi
